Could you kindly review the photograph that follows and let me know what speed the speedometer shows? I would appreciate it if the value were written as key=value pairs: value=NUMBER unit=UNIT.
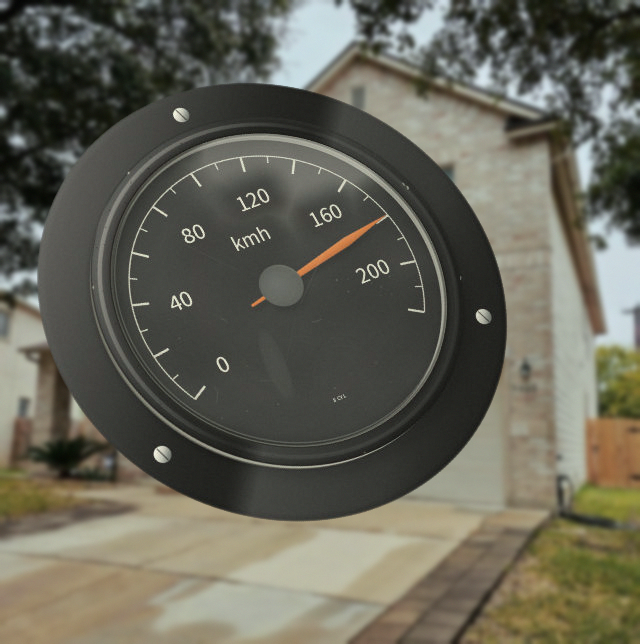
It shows value=180 unit=km/h
